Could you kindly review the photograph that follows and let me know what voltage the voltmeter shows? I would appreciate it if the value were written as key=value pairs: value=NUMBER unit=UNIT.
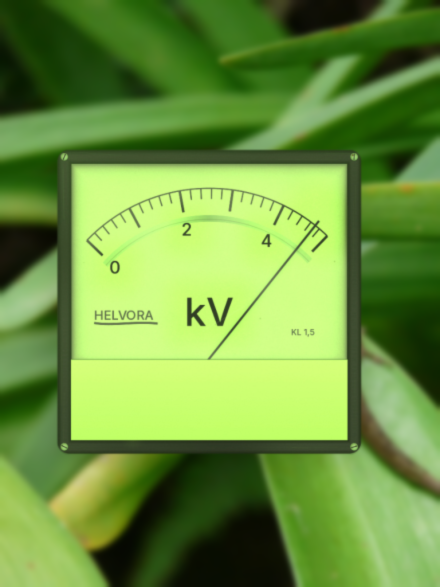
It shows value=4.7 unit=kV
